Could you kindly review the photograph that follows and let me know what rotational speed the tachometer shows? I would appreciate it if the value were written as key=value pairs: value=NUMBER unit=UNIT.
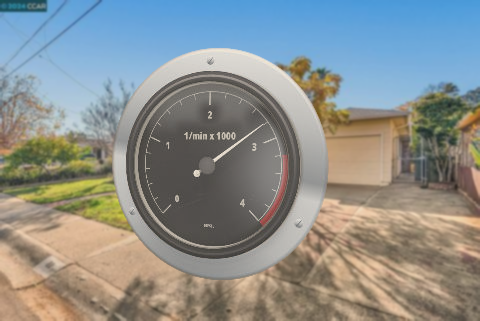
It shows value=2800 unit=rpm
